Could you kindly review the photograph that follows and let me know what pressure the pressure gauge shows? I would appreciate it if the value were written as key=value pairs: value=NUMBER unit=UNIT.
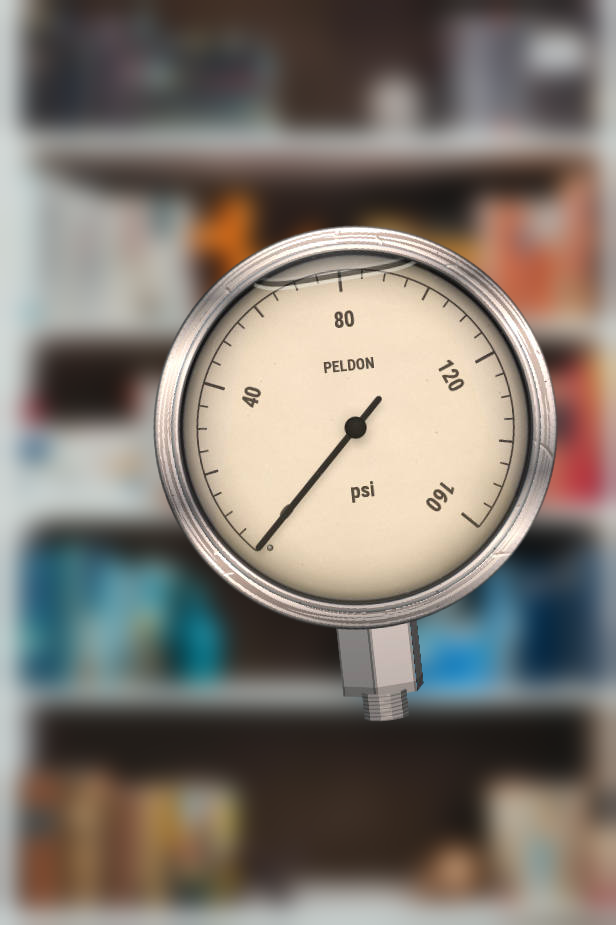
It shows value=0 unit=psi
